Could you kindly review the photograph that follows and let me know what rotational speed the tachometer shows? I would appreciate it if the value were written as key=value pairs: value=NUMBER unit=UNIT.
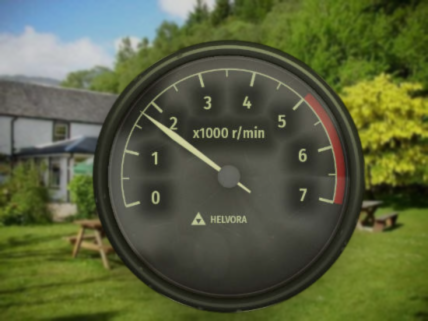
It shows value=1750 unit=rpm
